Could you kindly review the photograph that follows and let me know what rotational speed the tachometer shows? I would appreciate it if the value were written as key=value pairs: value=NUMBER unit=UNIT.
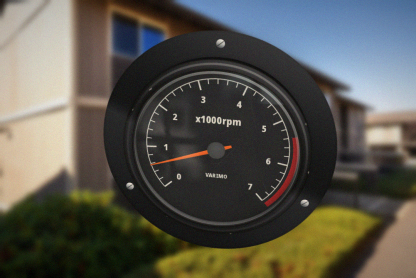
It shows value=600 unit=rpm
